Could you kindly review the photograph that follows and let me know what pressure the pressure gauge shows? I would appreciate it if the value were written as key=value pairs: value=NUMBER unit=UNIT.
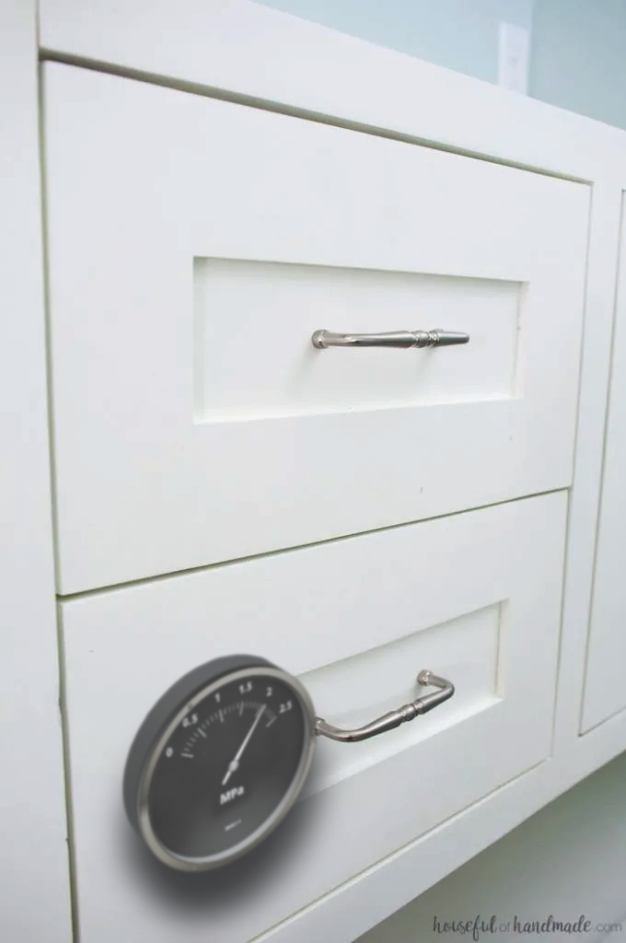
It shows value=2 unit=MPa
